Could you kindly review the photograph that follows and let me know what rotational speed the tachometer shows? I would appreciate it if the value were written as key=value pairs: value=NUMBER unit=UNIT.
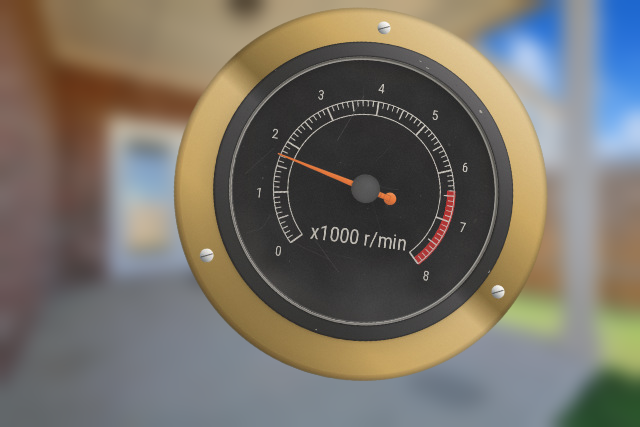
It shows value=1700 unit=rpm
